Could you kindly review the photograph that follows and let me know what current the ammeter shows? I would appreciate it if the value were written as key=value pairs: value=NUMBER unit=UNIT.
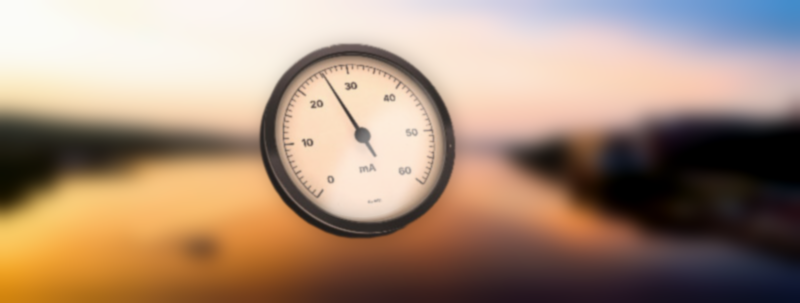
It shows value=25 unit=mA
